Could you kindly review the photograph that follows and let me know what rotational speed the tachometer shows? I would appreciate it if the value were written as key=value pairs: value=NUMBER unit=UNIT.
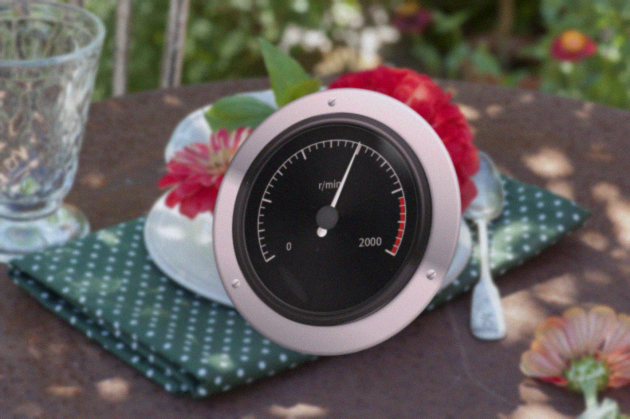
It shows value=1200 unit=rpm
